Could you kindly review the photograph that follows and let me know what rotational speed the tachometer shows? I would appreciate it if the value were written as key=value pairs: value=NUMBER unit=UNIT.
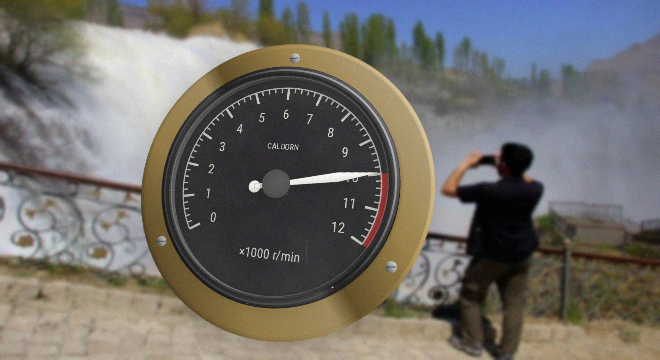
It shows value=10000 unit=rpm
